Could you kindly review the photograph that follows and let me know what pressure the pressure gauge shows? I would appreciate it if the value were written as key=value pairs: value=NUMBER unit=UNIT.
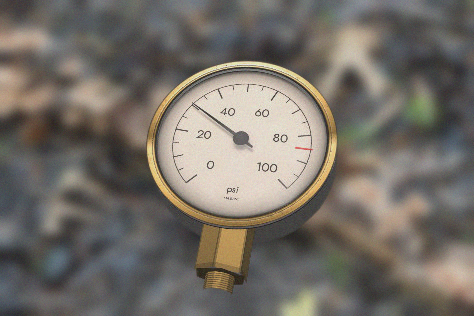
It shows value=30 unit=psi
